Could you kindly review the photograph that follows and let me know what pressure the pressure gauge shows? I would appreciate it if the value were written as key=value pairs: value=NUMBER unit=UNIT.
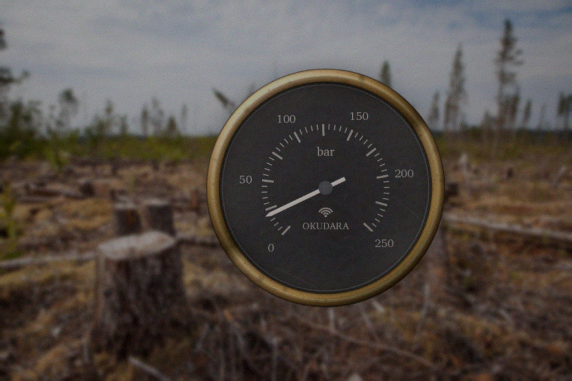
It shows value=20 unit=bar
